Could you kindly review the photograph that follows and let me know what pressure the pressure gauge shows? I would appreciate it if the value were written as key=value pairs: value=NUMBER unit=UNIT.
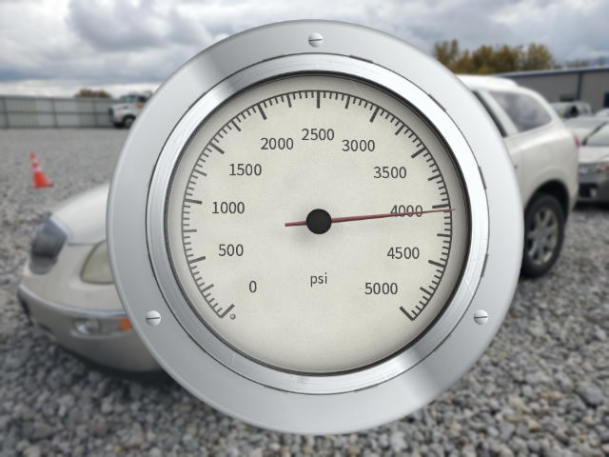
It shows value=4050 unit=psi
